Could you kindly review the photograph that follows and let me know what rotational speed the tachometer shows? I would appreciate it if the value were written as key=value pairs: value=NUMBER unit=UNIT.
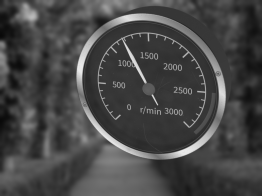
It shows value=1200 unit=rpm
